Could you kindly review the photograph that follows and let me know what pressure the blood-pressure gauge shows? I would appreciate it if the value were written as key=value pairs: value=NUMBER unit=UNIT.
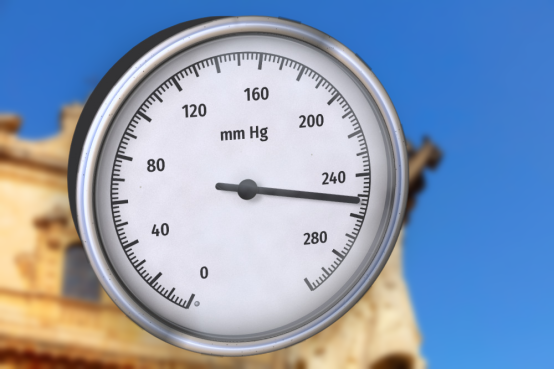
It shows value=252 unit=mmHg
